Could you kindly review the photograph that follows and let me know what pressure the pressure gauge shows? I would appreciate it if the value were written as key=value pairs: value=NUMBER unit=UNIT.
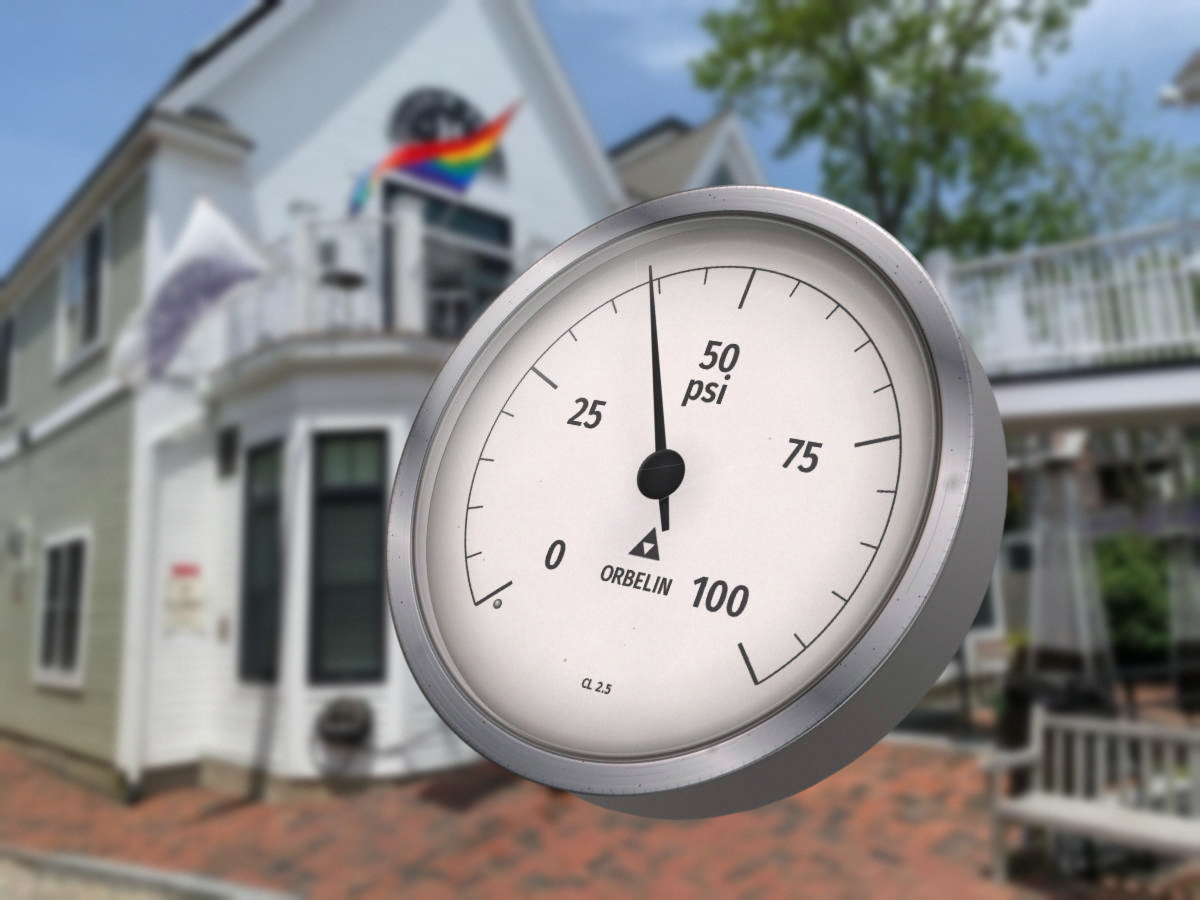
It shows value=40 unit=psi
